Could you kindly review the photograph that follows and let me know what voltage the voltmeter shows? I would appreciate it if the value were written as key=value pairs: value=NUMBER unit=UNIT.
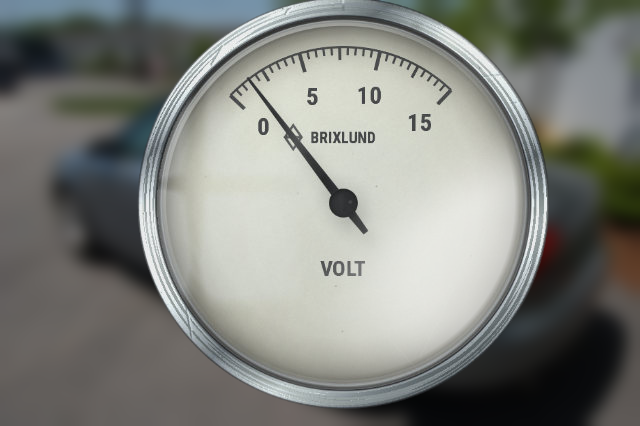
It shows value=1.5 unit=V
